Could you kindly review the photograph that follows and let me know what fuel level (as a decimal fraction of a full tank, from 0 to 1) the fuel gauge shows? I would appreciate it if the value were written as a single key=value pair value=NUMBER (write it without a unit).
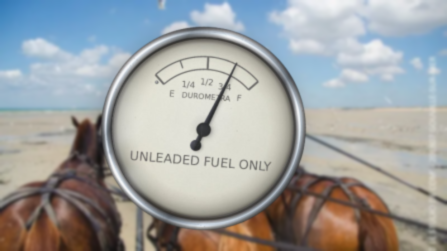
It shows value=0.75
